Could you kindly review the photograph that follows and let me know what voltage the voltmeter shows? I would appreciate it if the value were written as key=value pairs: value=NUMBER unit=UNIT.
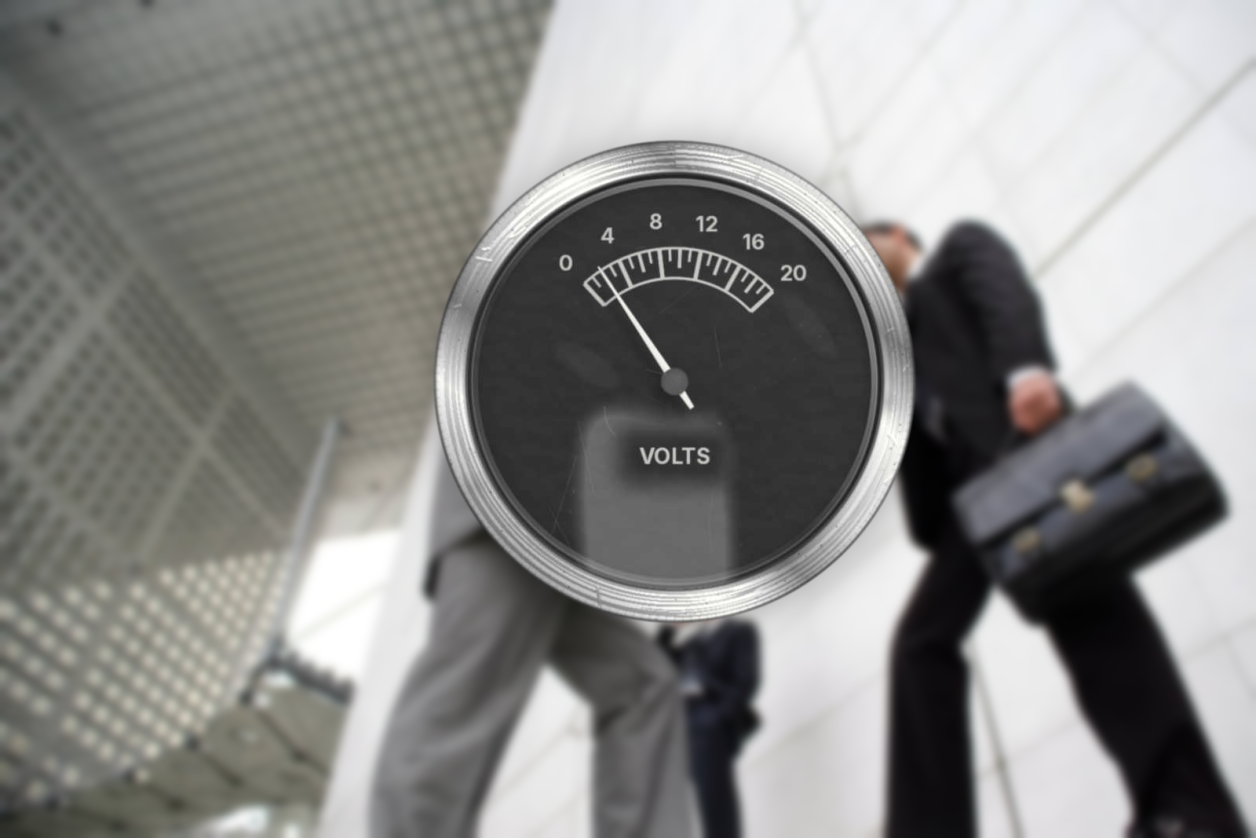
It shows value=2 unit=V
